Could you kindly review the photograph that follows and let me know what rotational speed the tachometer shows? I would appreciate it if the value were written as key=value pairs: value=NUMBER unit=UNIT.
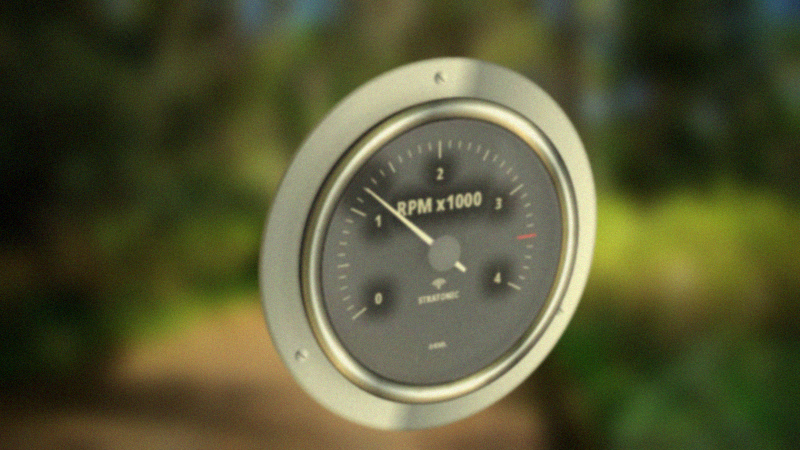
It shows value=1200 unit=rpm
